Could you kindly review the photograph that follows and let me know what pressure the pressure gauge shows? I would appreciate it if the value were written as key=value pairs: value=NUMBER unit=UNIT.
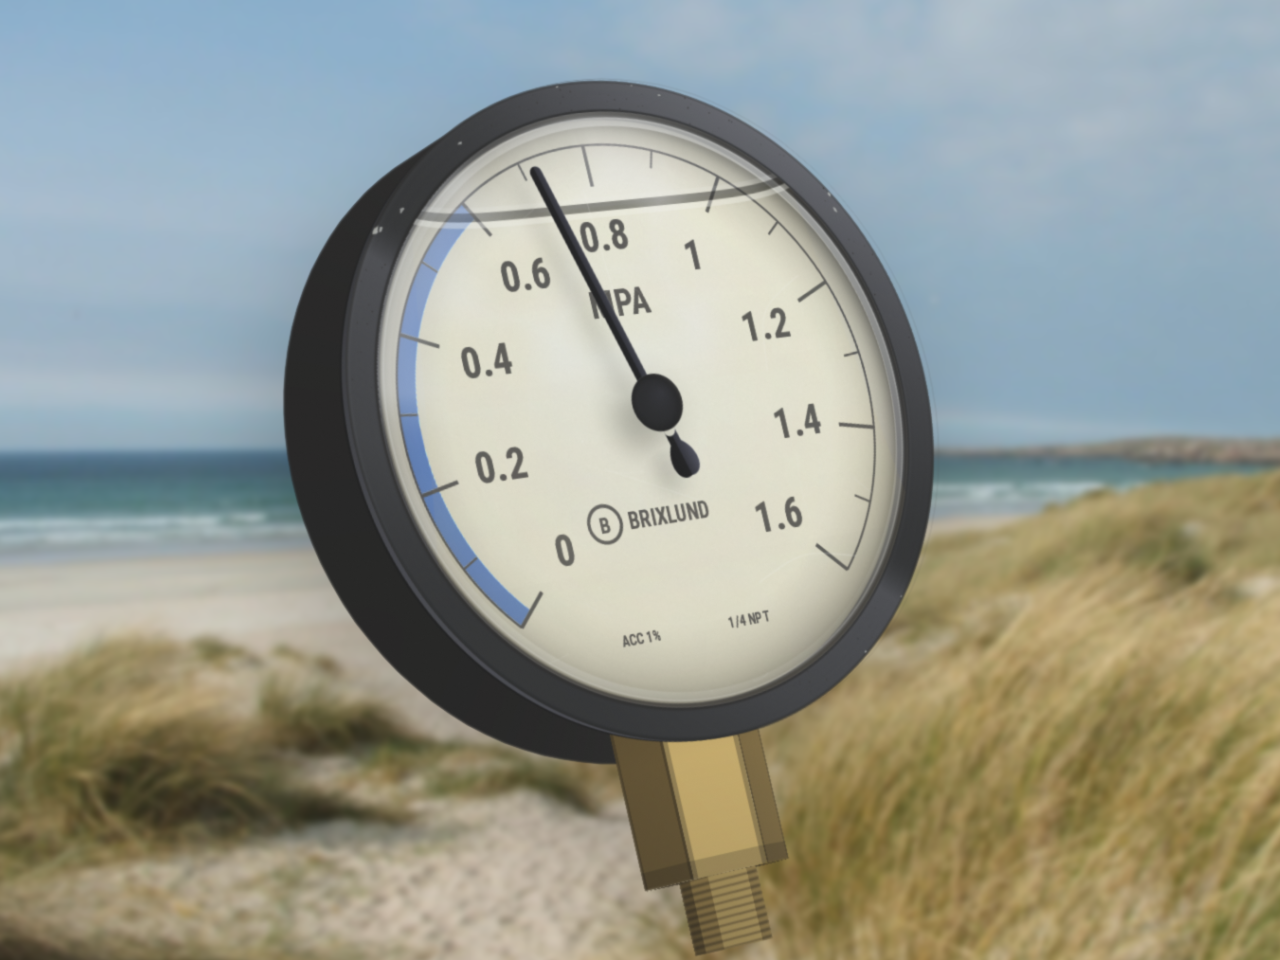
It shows value=0.7 unit=MPa
